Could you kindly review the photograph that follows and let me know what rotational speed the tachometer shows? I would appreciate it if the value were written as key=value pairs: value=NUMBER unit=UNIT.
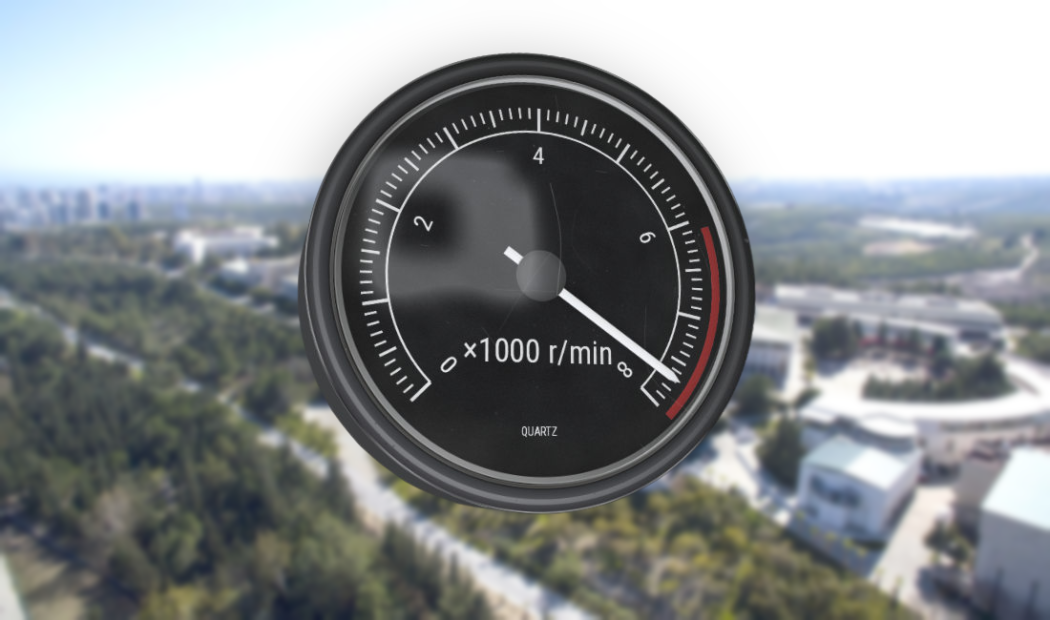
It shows value=7700 unit=rpm
